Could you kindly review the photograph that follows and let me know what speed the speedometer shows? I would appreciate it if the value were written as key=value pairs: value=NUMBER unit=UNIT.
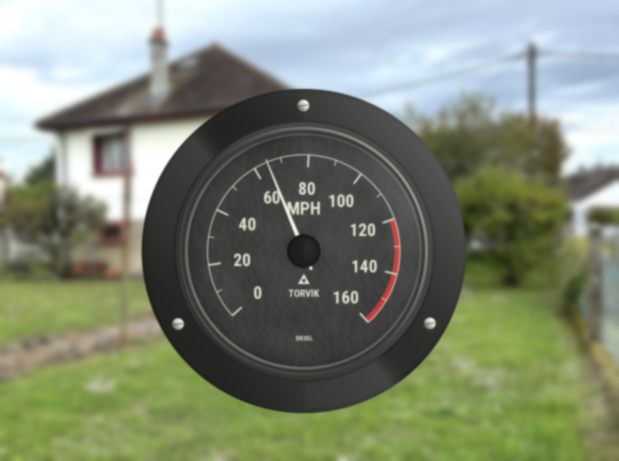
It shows value=65 unit=mph
